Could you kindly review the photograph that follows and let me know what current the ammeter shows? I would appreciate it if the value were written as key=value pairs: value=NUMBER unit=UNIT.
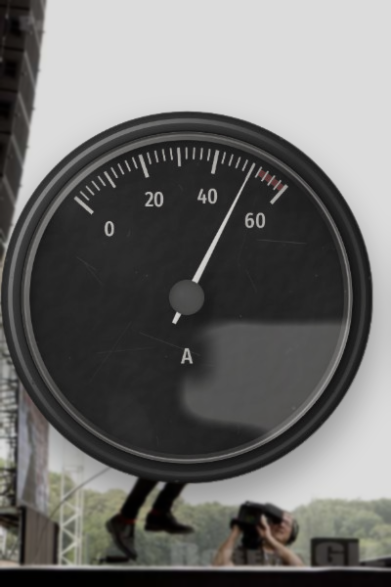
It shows value=50 unit=A
